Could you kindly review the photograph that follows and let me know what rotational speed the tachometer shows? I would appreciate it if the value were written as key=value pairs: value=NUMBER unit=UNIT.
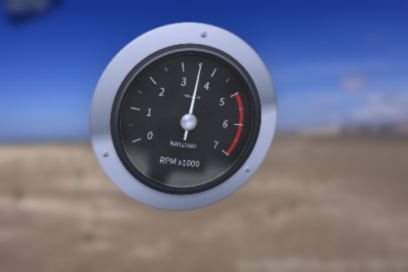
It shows value=3500 unit=rpm
